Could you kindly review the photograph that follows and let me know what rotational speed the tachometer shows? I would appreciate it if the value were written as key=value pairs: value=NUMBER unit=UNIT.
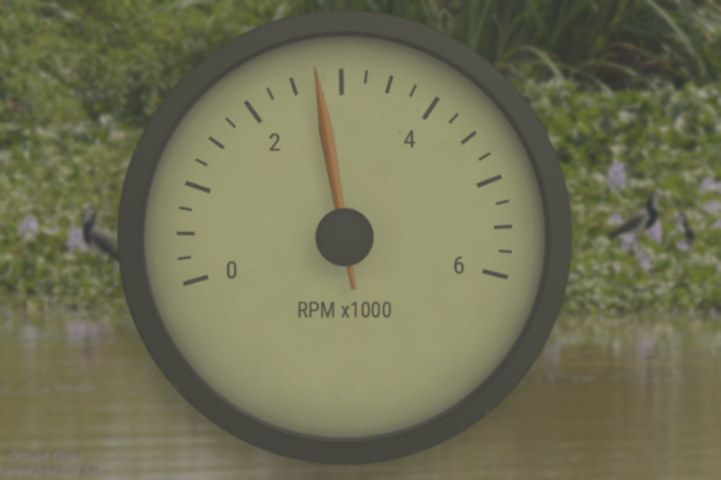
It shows value=2750 unit=rpm
